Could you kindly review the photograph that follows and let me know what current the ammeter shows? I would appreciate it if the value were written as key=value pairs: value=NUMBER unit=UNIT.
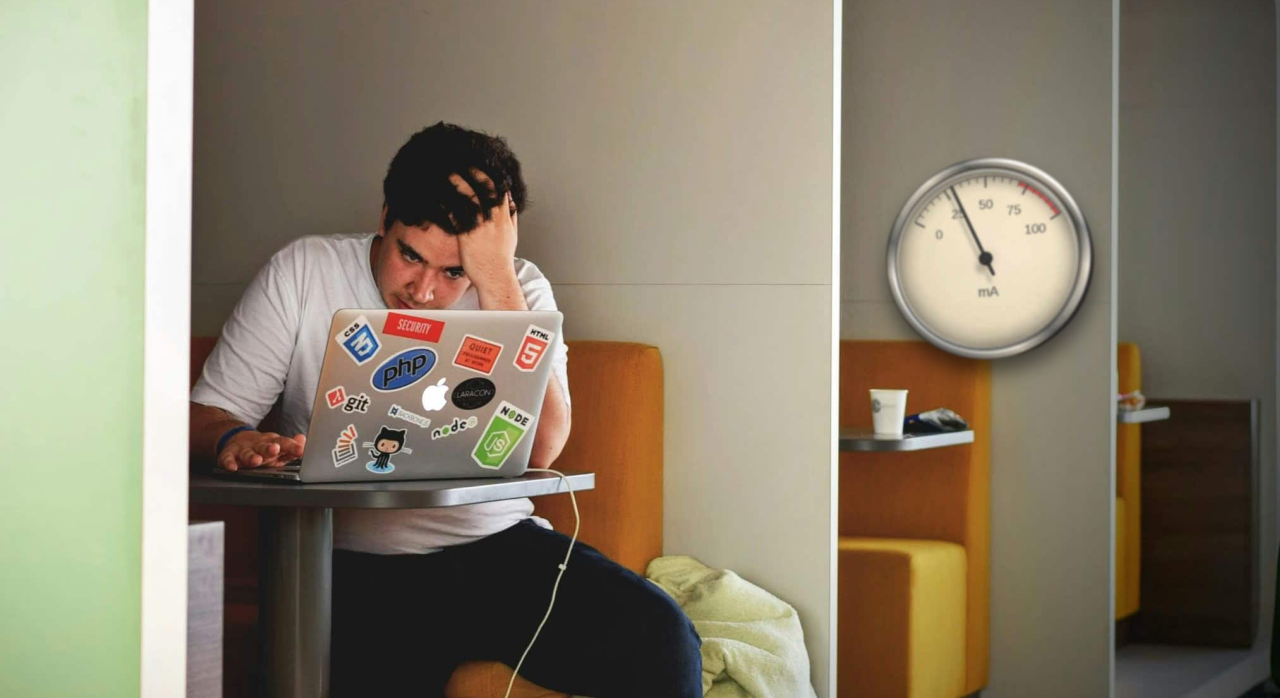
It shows value=30 unit=mA
